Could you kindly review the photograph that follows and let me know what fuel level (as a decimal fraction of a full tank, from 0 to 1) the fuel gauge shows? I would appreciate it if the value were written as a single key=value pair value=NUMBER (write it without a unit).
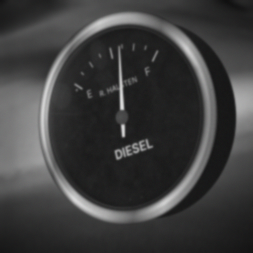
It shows value=0.625
